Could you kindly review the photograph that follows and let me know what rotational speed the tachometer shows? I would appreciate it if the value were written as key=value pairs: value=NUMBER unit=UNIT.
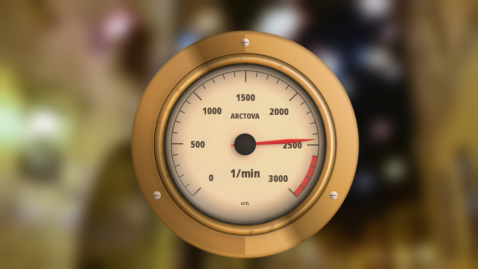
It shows value=2450 unit=rpm
